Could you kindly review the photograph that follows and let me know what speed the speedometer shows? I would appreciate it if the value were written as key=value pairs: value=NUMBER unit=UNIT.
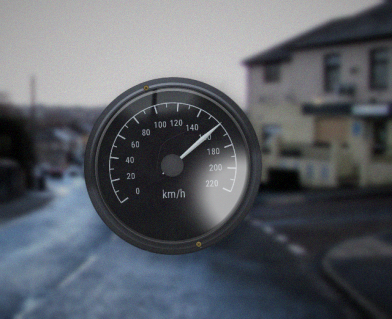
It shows value=160 unit=km/h
